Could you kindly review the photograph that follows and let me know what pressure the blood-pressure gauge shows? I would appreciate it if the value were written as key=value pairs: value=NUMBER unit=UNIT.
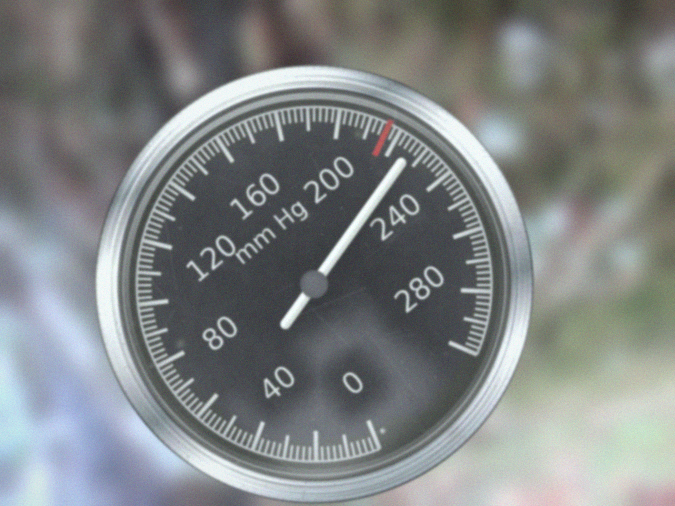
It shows value=226 unit=mmHg
